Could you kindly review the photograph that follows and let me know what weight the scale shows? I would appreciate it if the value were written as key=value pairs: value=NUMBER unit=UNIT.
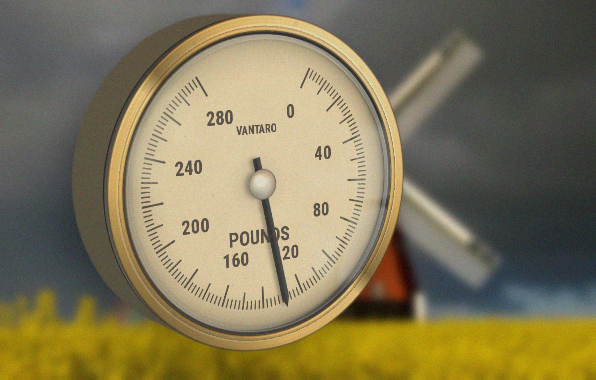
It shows value=130 unit=lb
